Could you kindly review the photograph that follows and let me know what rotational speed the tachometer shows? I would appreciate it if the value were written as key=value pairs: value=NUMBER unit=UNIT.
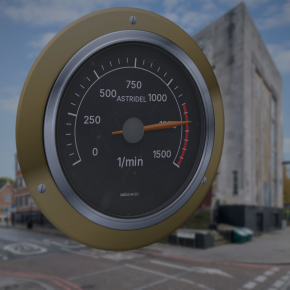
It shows value=1250 unit=rpm
